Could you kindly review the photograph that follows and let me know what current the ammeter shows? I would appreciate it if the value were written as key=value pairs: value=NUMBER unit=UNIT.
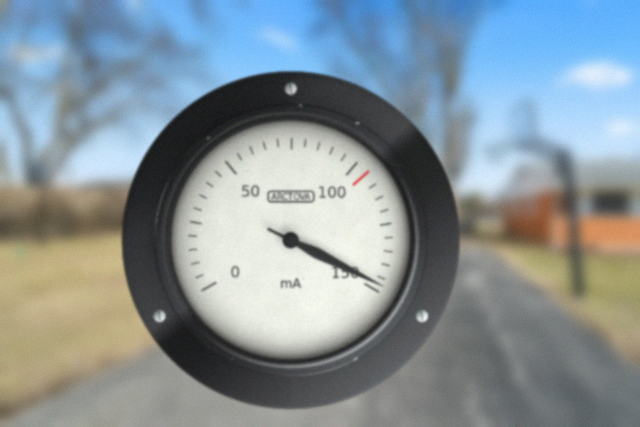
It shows value=147.5 unit=mA
